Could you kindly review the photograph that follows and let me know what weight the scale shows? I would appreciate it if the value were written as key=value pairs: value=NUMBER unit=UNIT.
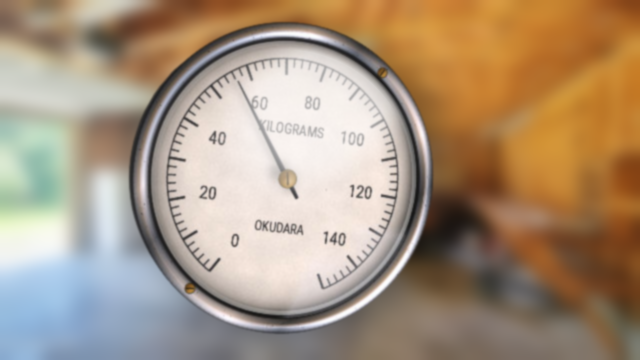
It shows value=56 unit=kg
